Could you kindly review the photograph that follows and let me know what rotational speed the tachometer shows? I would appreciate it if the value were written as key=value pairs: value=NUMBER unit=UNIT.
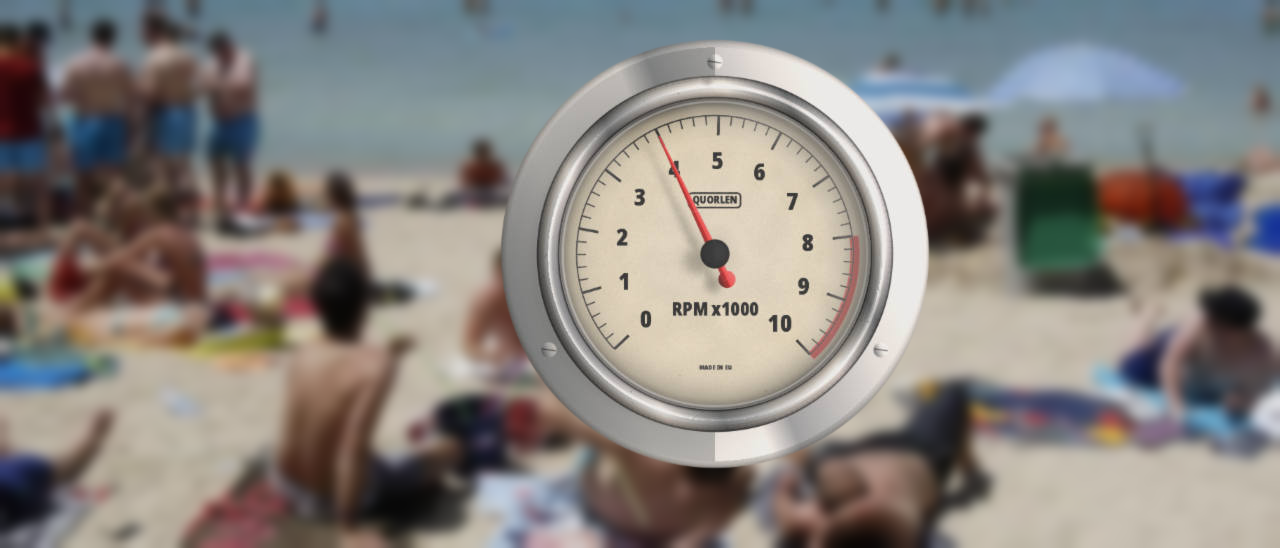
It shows value=4000 unit=rpm
